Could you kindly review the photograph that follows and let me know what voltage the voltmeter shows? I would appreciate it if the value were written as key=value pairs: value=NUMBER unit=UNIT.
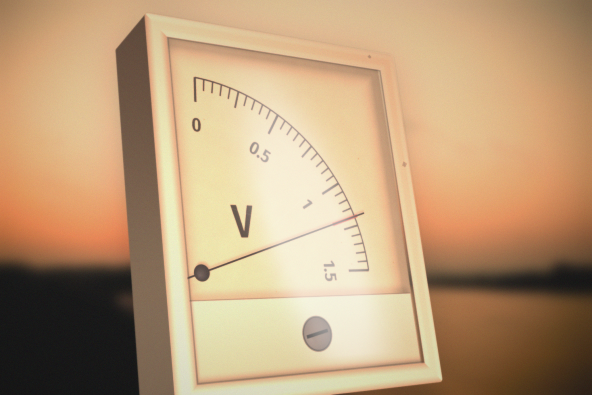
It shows value=1.2 unit=V
